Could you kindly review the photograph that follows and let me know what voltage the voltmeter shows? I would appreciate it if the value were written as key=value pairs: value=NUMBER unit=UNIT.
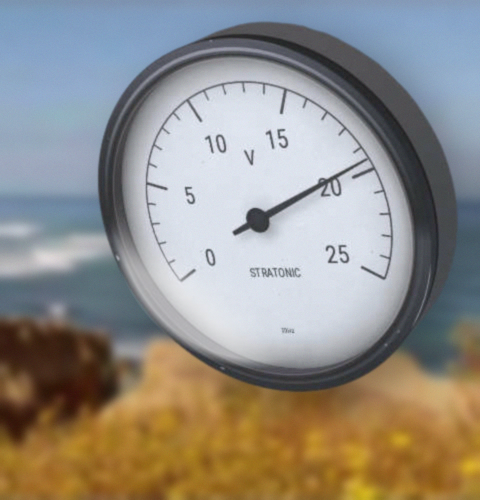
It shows value=19.5 unit=V
